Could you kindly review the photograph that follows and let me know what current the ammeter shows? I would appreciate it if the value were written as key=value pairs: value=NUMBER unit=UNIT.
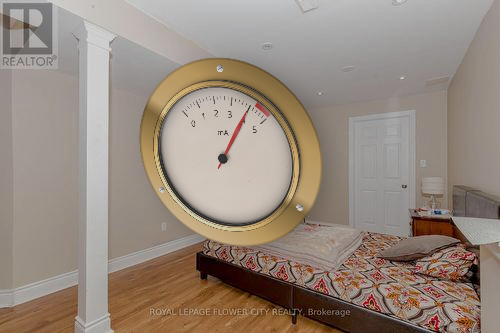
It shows value=4 unit=mA
